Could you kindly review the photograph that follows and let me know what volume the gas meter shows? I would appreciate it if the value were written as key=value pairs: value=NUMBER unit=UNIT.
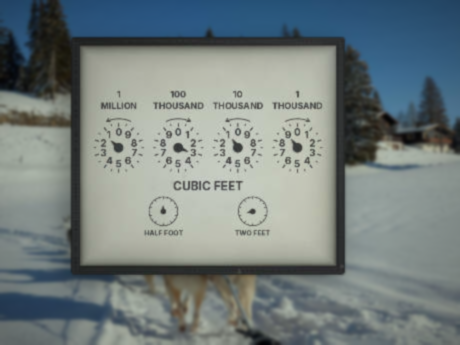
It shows value=130900 unit=ft³
